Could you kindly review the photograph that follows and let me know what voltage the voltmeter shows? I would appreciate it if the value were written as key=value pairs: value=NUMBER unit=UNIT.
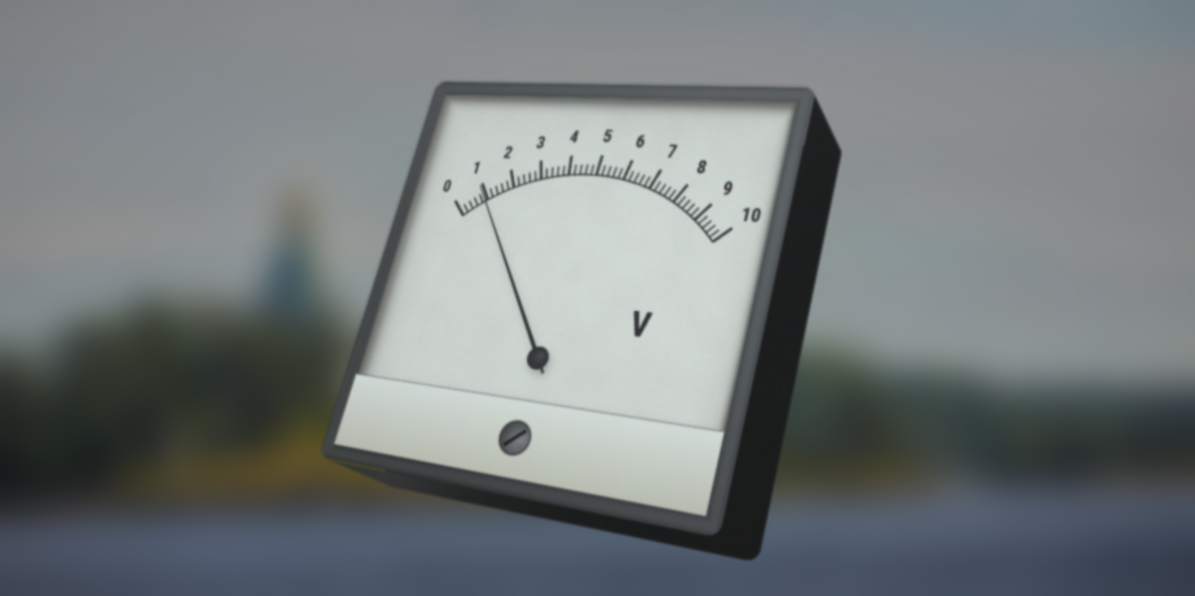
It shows value=1 unit=V
